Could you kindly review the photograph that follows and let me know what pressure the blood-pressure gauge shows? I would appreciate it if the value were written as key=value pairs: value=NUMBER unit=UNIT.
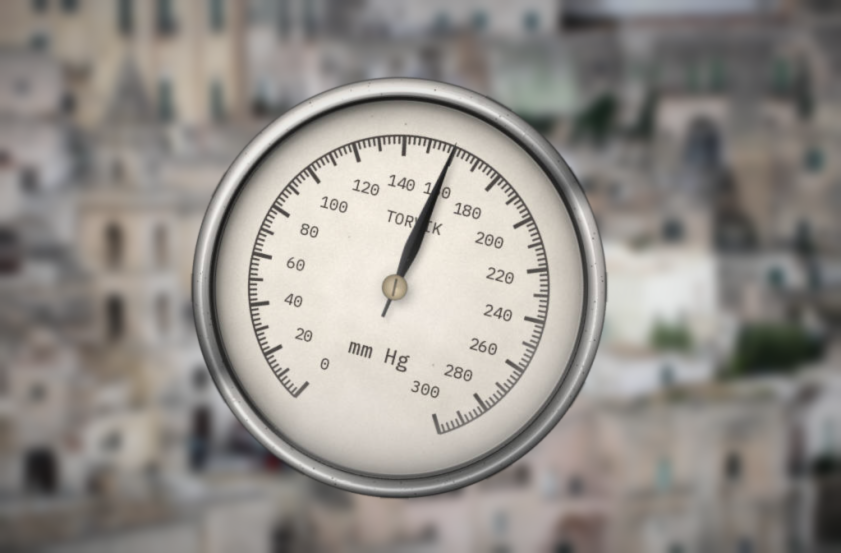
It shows value=160 unit=mmHg
